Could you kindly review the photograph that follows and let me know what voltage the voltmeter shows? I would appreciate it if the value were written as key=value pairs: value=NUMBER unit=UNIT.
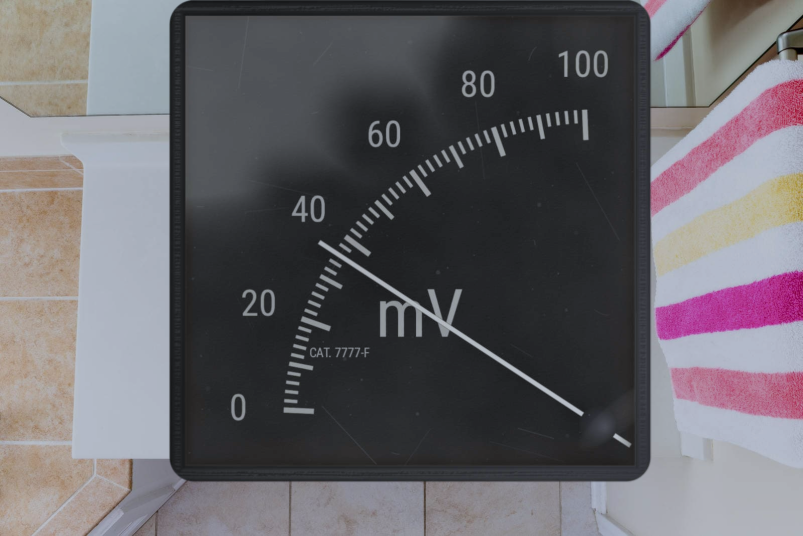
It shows value=36 unit=mV
